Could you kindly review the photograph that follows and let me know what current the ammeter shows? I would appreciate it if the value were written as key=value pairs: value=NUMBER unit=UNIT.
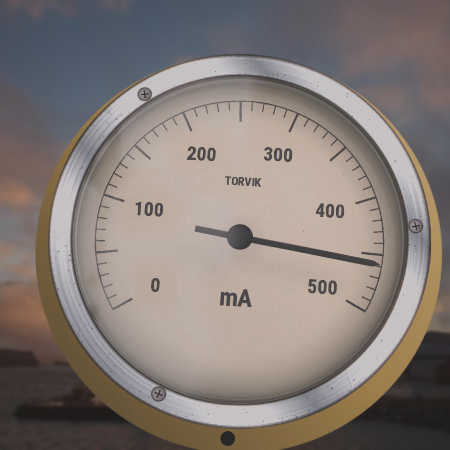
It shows value=460 unit=mA
